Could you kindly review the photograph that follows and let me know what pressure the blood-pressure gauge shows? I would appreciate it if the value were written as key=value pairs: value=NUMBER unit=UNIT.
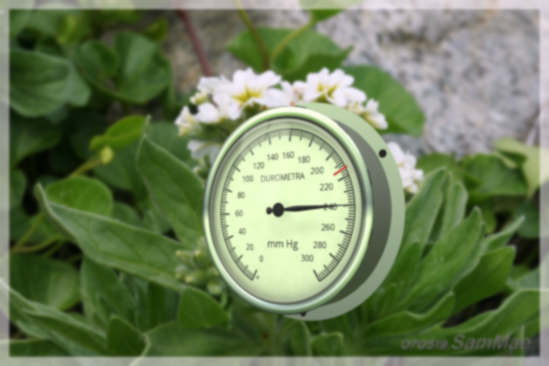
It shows value=240 unit=mmHg
